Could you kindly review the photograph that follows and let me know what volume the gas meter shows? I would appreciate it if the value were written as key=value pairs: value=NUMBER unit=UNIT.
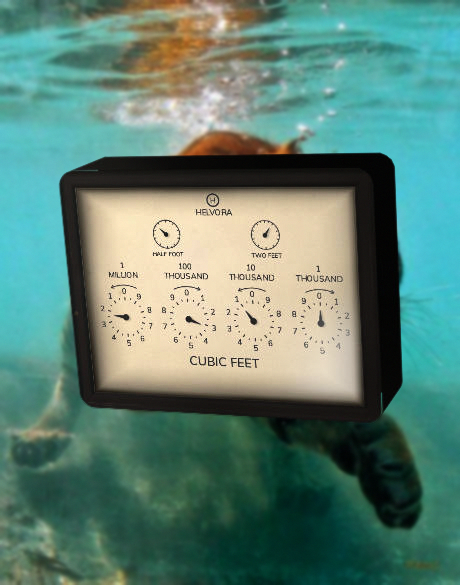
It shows value=231000 unit=ft³
